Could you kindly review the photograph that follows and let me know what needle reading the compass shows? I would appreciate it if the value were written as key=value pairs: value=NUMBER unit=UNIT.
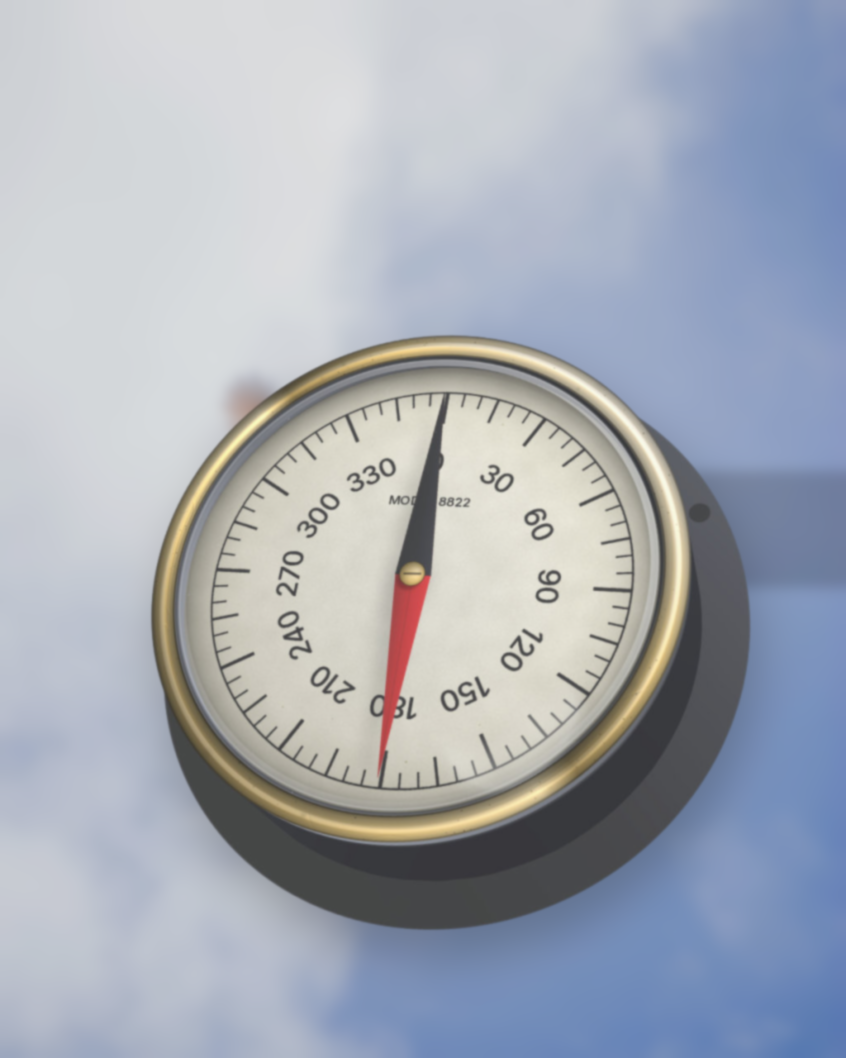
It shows value=180 unit=°
